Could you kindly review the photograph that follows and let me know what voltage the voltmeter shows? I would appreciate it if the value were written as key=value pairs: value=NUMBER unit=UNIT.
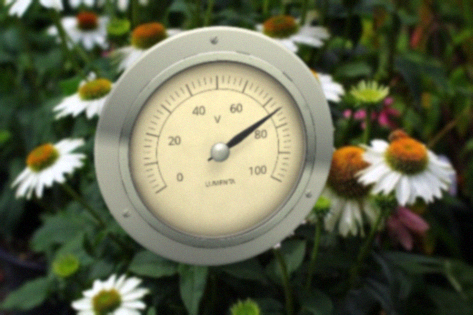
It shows value=74 unit=V
